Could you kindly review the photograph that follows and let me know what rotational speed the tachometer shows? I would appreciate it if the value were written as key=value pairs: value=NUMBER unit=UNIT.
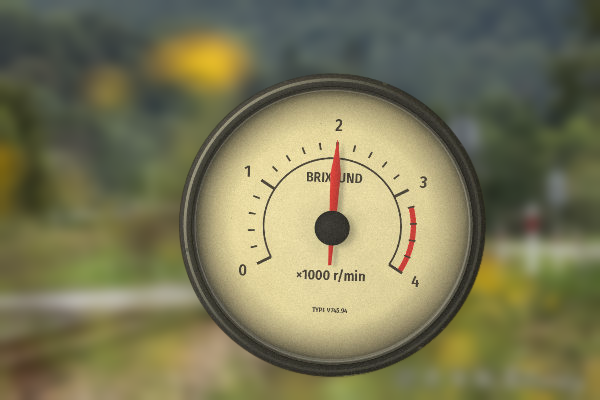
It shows value=2000 unit=rpm
